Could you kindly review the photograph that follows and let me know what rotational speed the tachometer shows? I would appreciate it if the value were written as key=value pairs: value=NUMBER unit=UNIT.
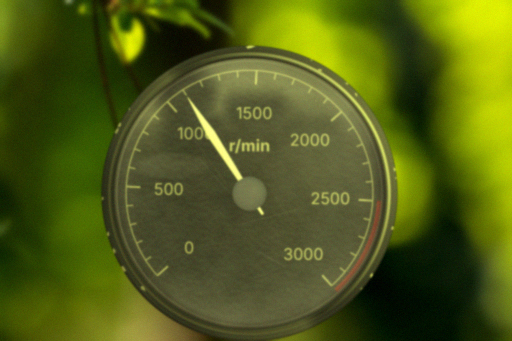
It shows value=1100 unit=rpm
